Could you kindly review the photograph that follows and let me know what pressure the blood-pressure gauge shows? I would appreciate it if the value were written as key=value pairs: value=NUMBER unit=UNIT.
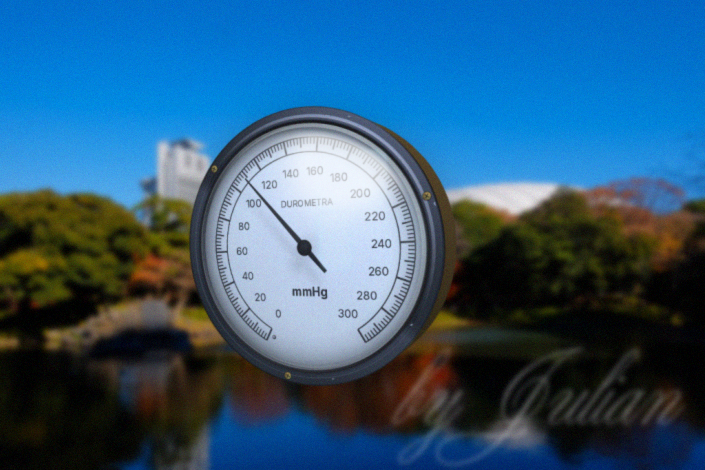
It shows value=110 unit=mmHg
